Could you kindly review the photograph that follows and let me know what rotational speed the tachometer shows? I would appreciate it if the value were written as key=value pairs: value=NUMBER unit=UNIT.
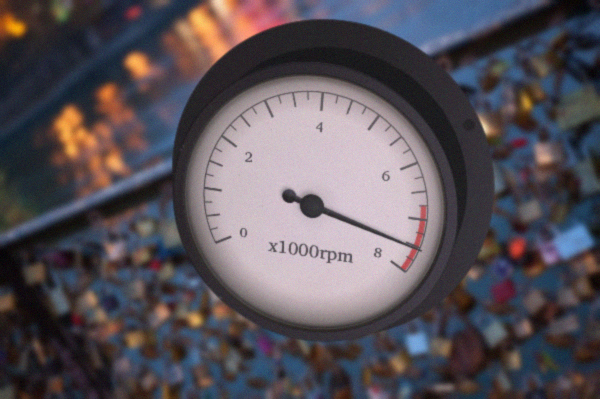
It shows value=7500 unit=rpm
